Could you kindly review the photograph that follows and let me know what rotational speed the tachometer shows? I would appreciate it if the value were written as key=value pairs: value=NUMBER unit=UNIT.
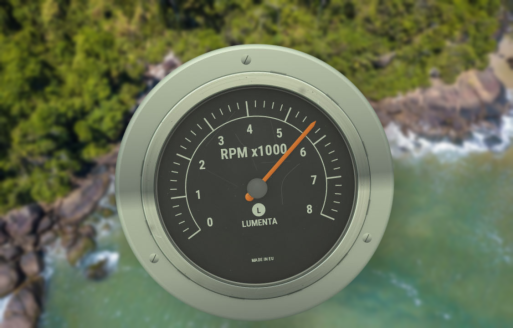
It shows value=5600 unit=rpm
